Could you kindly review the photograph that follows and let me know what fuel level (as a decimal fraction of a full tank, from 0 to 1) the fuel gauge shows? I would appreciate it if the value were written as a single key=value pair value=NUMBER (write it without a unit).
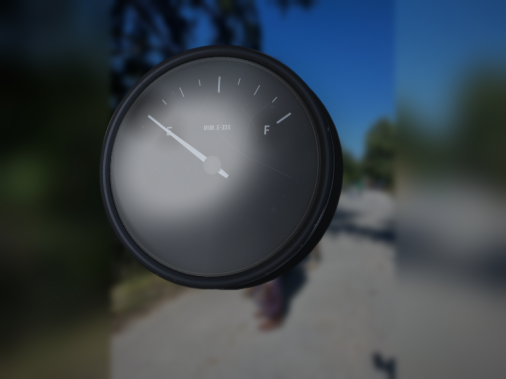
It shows value=0
